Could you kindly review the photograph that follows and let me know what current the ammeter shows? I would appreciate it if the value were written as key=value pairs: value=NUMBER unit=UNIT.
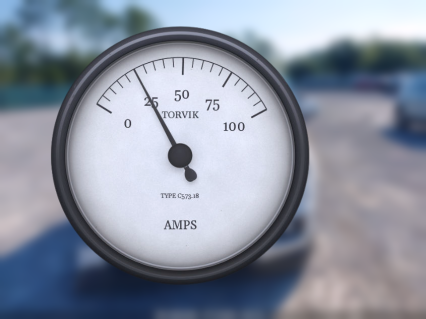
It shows value=25 unit=A
